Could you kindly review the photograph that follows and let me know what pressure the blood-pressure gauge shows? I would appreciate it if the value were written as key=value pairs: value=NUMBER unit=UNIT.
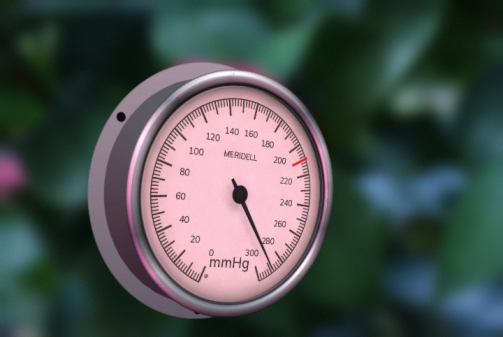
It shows value=290 unit=mmHg
